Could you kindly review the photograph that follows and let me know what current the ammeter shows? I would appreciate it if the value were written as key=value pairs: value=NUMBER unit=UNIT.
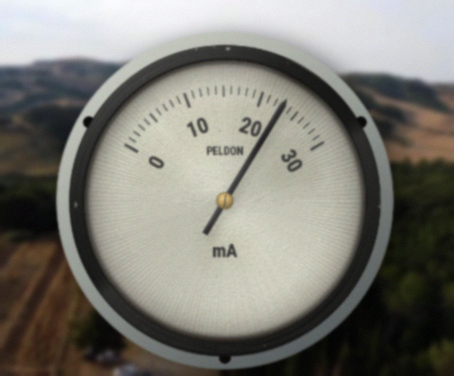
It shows value=23 unit=mA
